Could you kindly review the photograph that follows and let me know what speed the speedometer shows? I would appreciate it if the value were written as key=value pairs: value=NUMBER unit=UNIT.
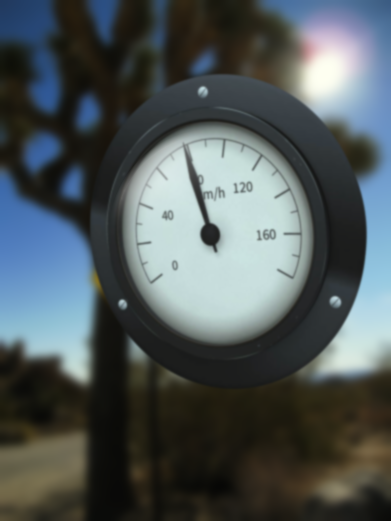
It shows value=80 unit=km/h
